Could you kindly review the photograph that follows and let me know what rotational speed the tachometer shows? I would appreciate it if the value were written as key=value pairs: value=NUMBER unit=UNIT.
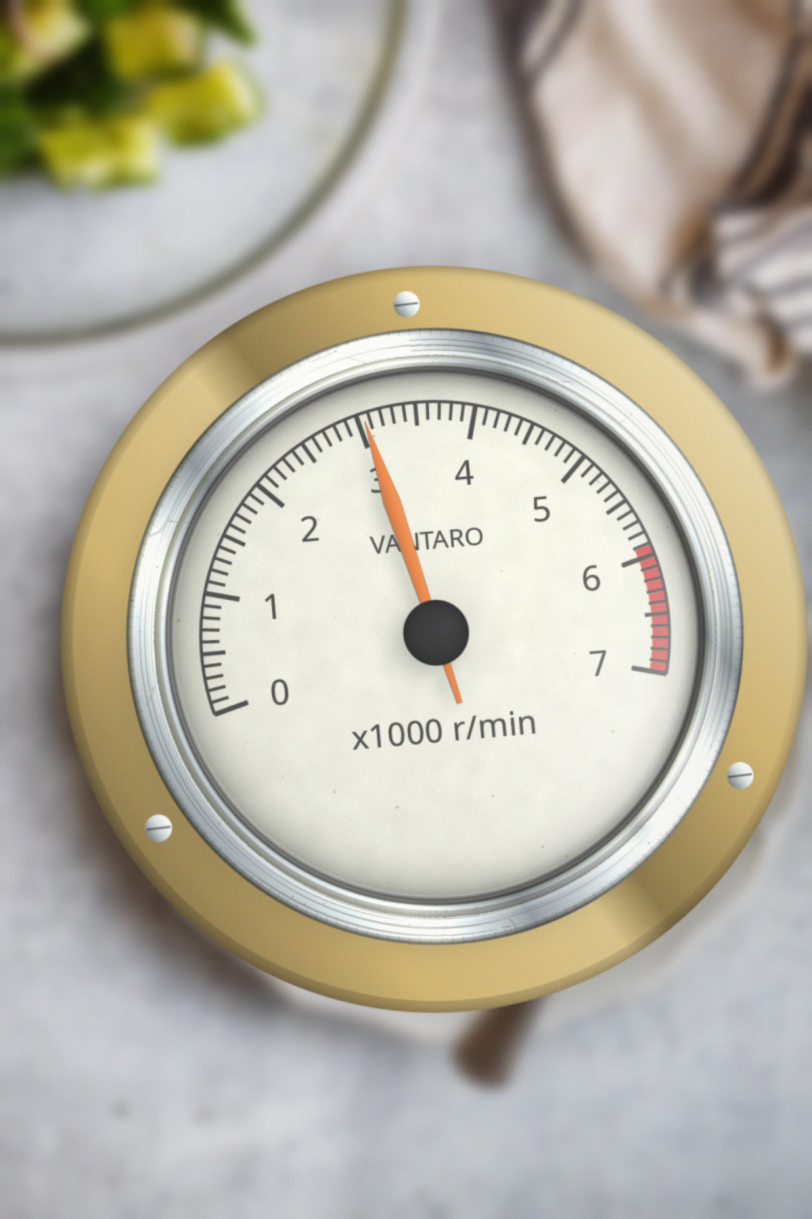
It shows value=3050 unit=rpm
